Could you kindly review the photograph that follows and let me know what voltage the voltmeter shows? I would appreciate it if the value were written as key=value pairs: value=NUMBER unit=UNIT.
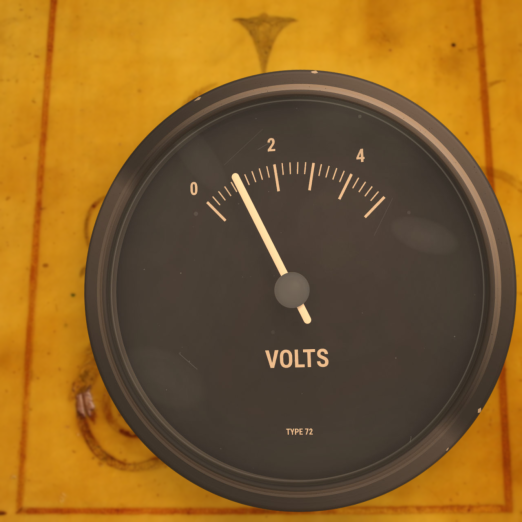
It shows value=1 unit=V
